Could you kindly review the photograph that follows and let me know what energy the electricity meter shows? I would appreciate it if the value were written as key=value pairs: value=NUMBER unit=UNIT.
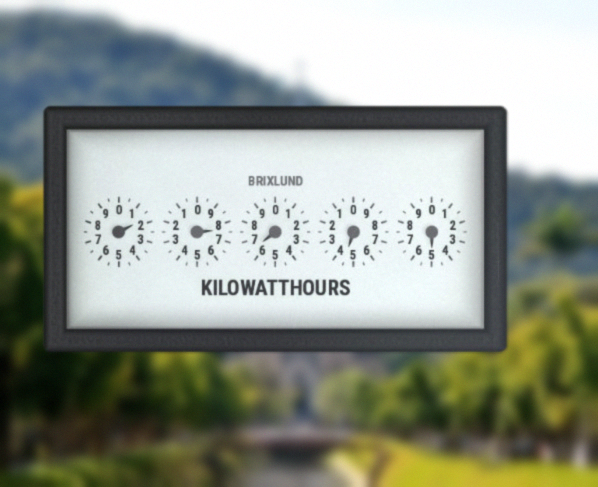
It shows value=17645 unit=kWh
